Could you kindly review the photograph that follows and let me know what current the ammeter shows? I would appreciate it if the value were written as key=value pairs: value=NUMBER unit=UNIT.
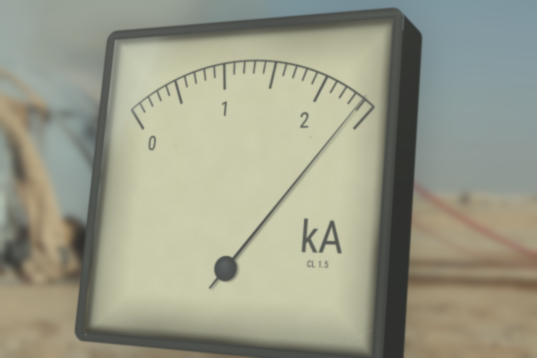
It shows value=2.4 unit=kA
